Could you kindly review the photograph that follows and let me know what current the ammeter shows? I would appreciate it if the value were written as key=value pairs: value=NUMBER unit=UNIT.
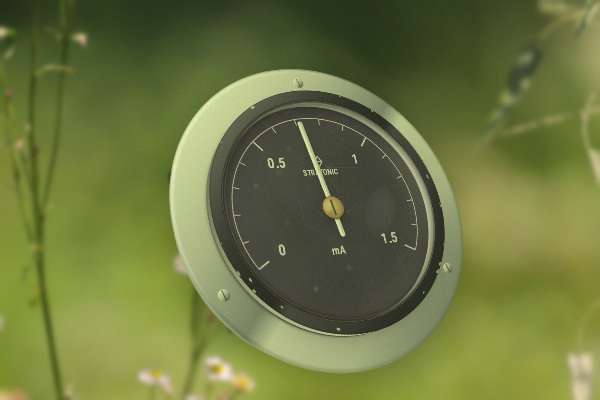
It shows value=0.7 unit=mA
